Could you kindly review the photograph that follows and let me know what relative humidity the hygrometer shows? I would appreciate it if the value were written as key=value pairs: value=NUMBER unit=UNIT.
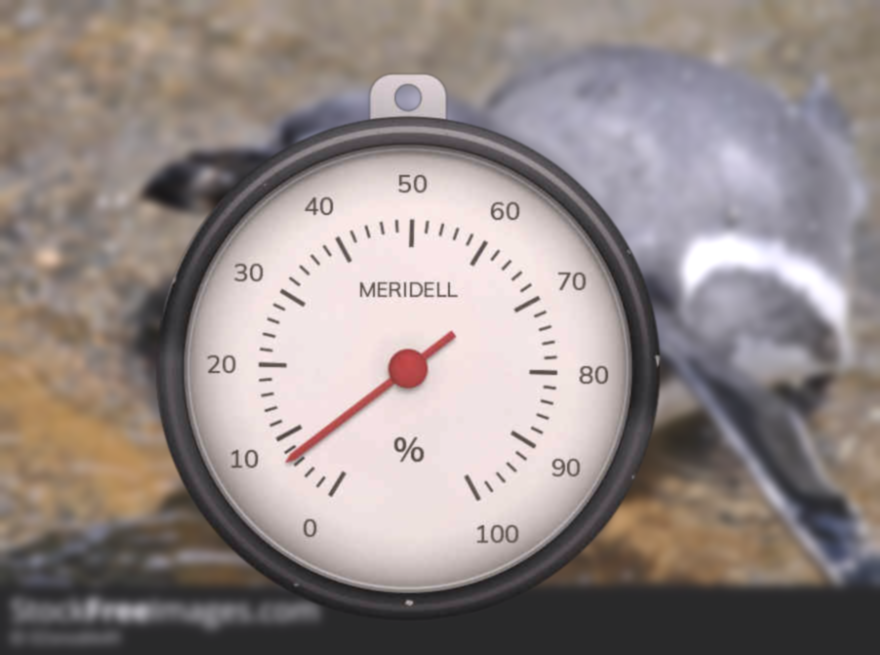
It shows value=7 unit=%
